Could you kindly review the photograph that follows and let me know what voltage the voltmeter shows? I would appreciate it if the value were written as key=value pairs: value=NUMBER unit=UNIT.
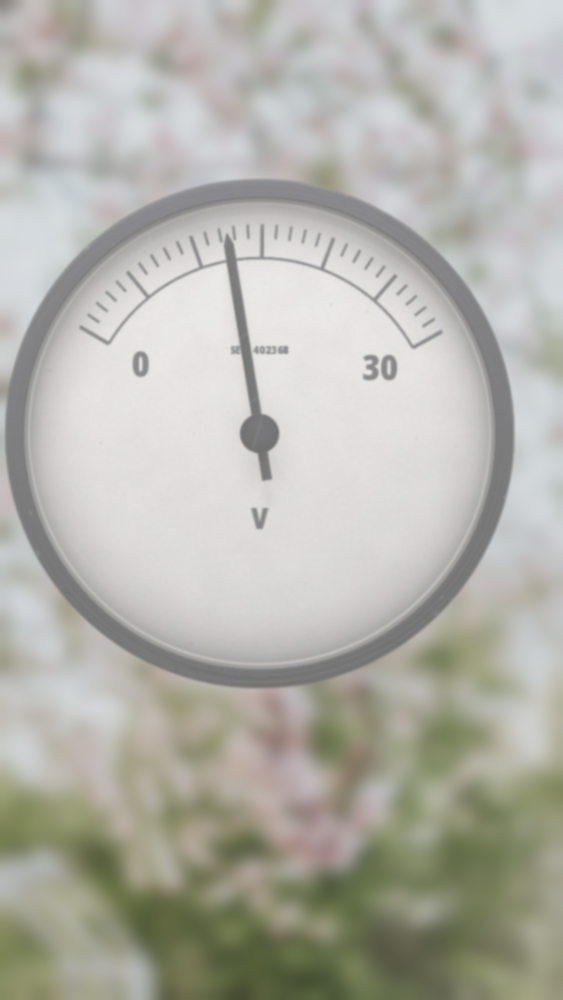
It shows value=12.5 unit=V
